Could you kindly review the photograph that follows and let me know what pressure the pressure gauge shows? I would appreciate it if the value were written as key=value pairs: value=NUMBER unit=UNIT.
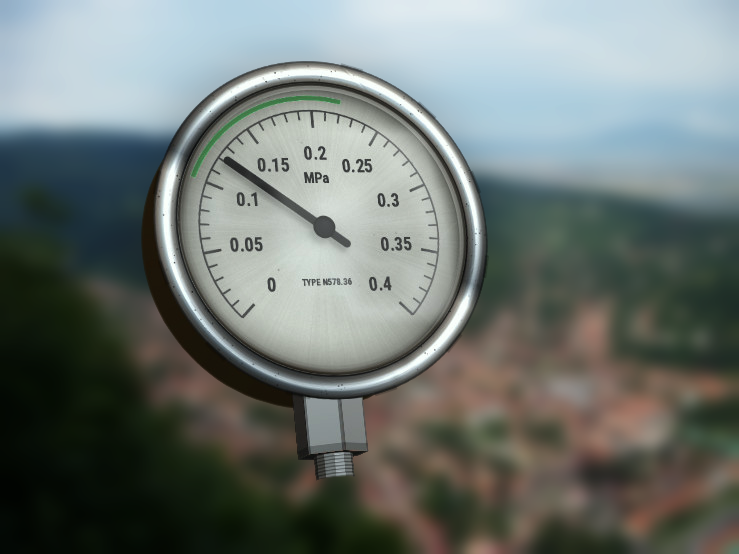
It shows value=0.12 unit=MPa
